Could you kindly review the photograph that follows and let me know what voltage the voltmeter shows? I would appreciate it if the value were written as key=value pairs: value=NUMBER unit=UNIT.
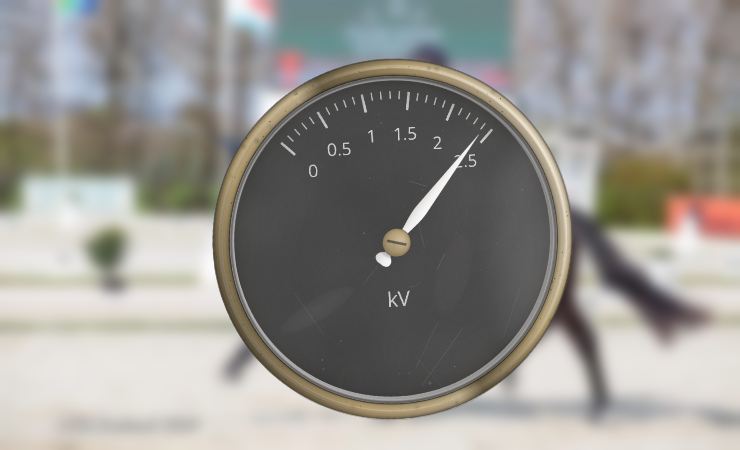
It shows value=2.4 unit=kV
